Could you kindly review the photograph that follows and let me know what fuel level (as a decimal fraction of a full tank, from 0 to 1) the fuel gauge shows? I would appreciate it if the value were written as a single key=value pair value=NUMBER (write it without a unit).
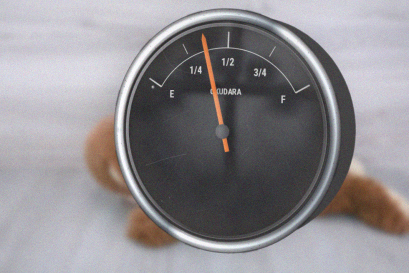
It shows value=0.375
